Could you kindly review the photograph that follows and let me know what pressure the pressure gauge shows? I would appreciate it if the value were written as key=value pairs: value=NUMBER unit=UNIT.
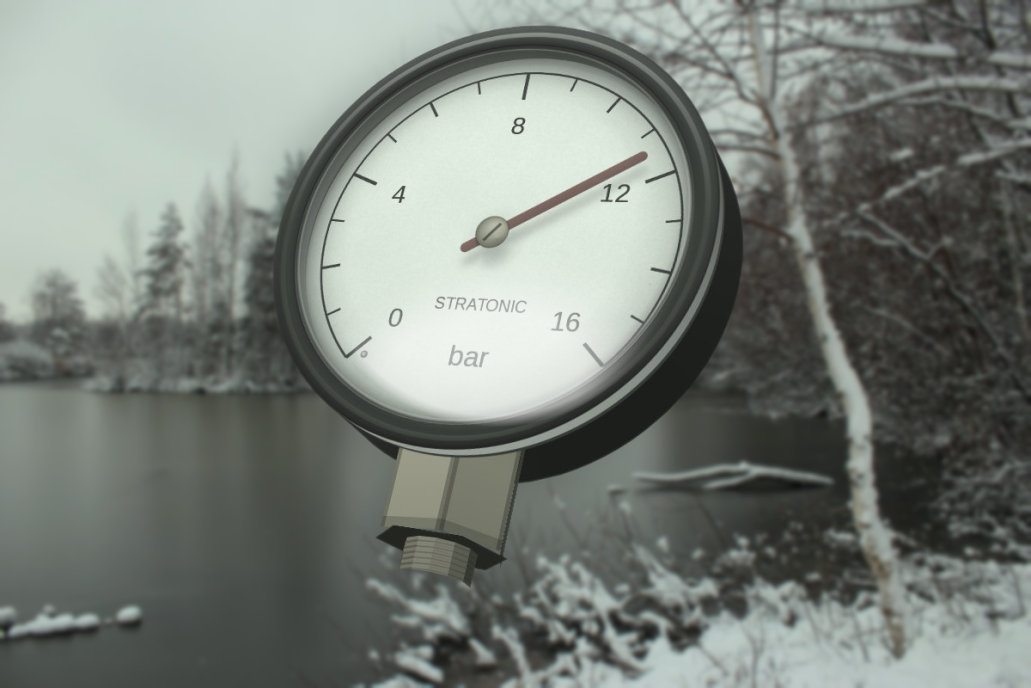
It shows value=11.5 unit=bar
